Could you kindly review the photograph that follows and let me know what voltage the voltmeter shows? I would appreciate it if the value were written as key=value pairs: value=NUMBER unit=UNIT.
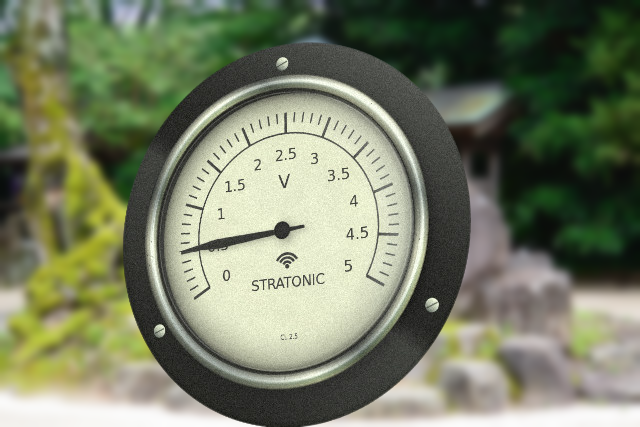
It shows value=0.5 unit=V
